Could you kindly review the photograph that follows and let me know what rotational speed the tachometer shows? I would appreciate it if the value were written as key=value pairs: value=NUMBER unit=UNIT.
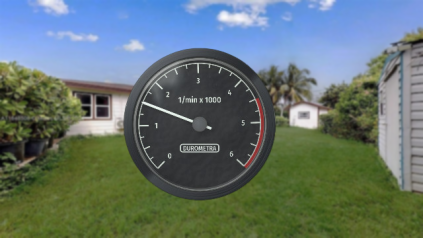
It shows value=1500 unit=rpm
